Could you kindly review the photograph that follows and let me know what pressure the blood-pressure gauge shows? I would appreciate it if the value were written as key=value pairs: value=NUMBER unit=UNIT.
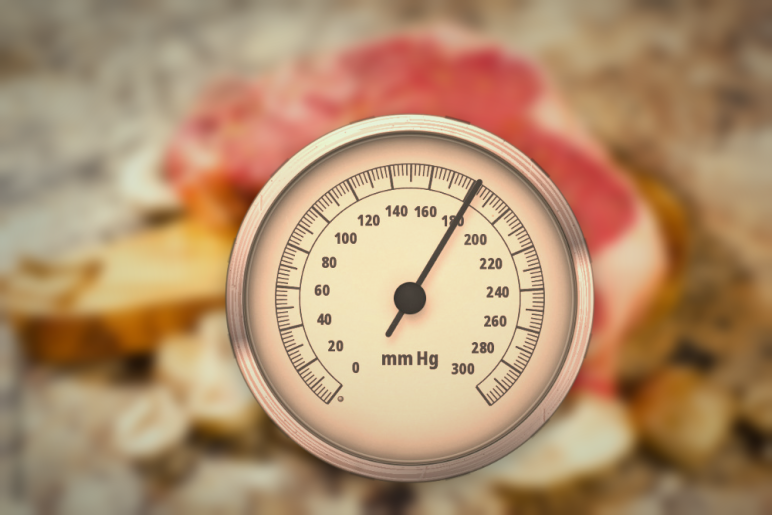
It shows value=182 unit=mmHg
